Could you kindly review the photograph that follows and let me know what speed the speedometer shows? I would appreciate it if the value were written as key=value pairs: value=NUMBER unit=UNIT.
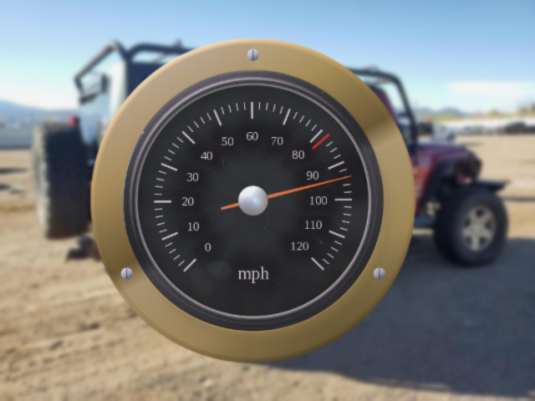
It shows value=94 unit=mph
